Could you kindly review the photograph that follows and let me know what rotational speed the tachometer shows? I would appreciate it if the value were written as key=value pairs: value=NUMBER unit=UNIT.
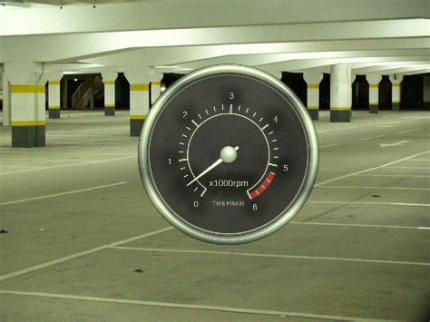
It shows value=400 unit=rpm
